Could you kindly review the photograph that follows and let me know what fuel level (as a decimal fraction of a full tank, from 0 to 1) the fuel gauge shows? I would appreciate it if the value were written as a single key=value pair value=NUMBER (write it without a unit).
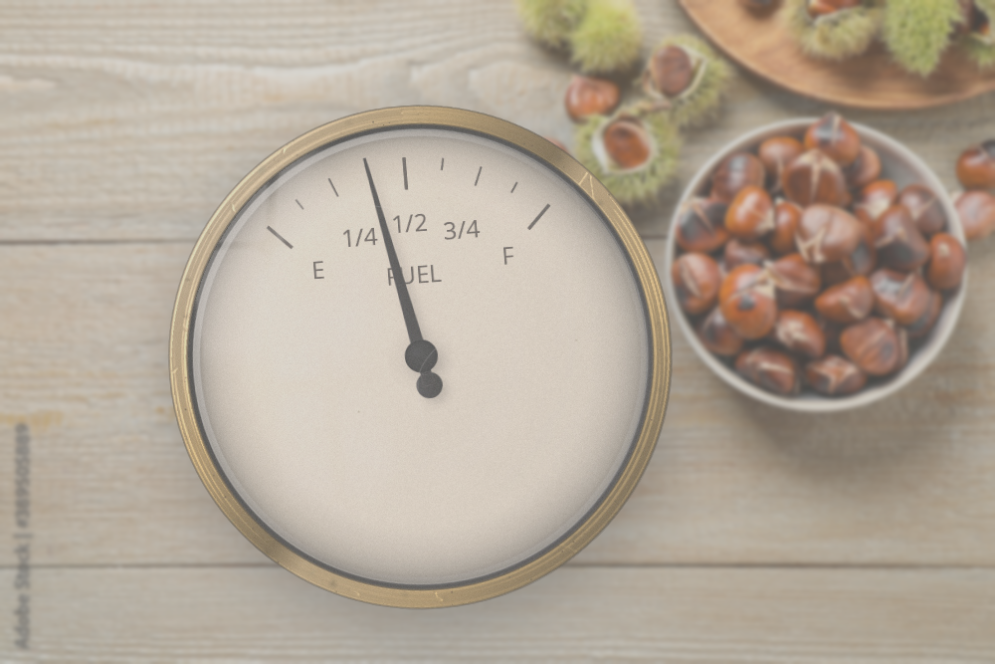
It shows value=0.375
